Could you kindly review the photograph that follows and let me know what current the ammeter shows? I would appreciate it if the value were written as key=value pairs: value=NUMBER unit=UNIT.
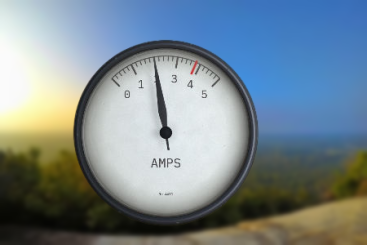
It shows value=2 unit=A
